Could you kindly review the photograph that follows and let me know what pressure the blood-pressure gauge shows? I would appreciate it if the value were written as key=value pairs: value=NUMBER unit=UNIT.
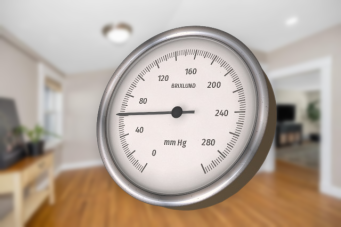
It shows value=60 unit=mmHg
